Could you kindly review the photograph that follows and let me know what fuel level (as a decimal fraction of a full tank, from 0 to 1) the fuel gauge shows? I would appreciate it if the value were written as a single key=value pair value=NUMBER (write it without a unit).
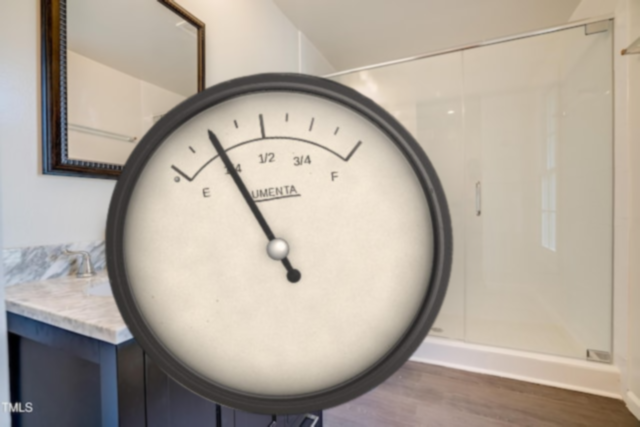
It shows value=0.25
